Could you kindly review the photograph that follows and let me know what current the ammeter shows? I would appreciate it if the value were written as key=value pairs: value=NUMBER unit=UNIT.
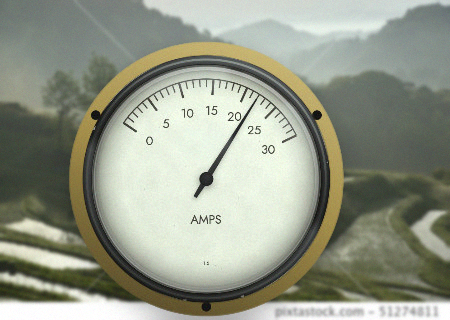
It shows value=22 unit=A
